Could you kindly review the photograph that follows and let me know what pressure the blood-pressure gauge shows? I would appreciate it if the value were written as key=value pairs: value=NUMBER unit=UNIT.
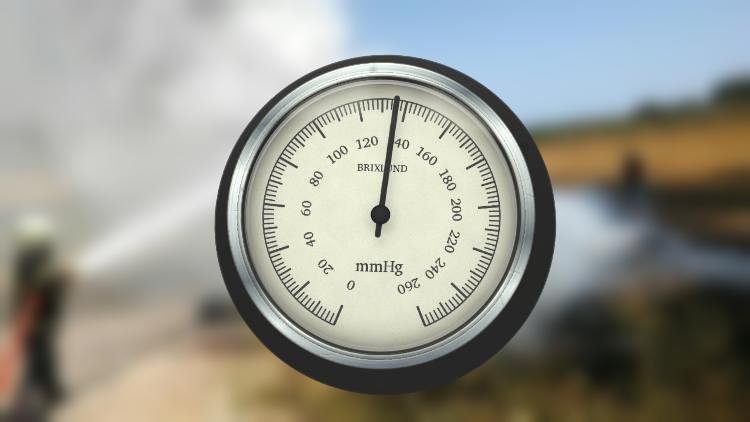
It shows value=136 unit=mmHg
